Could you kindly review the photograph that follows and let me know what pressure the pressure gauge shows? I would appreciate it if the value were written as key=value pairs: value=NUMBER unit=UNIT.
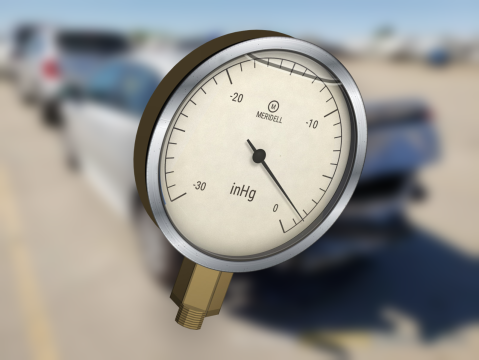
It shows value=-1.5 unit=inHg
